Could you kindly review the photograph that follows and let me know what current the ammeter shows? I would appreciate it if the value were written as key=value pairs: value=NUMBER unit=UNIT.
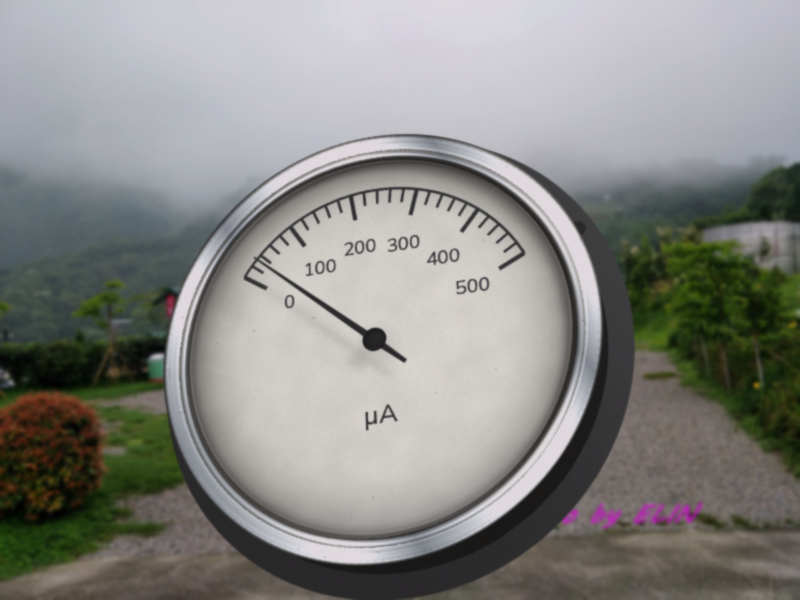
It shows value=30 unit=µA
